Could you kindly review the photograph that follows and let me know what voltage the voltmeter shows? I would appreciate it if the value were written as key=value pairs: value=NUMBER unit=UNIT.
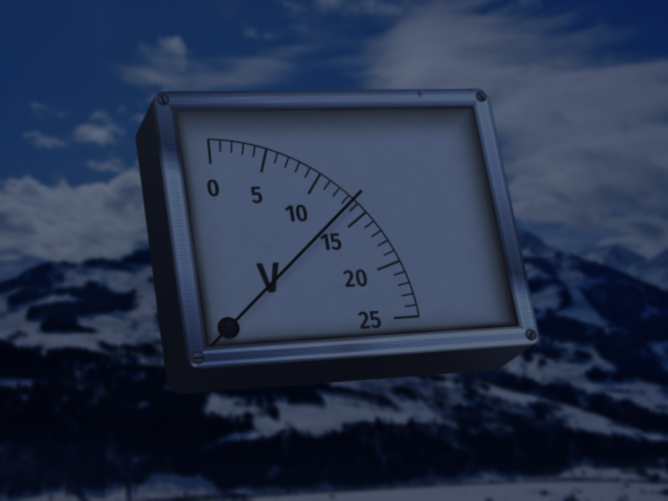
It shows value=13.5 unit=V
